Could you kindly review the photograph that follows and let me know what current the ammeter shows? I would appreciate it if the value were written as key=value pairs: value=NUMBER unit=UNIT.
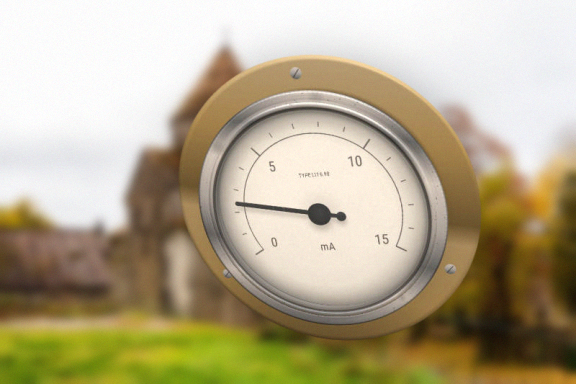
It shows value=2.5 unit=mA
